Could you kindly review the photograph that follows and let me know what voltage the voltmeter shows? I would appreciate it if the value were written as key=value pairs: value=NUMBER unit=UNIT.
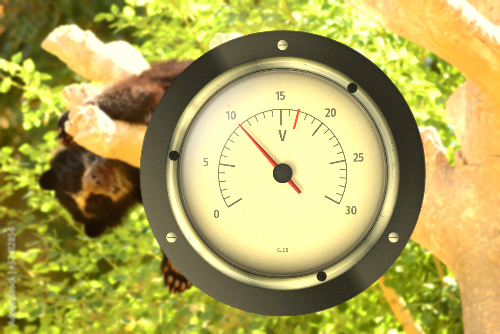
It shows value=10 unit=V
